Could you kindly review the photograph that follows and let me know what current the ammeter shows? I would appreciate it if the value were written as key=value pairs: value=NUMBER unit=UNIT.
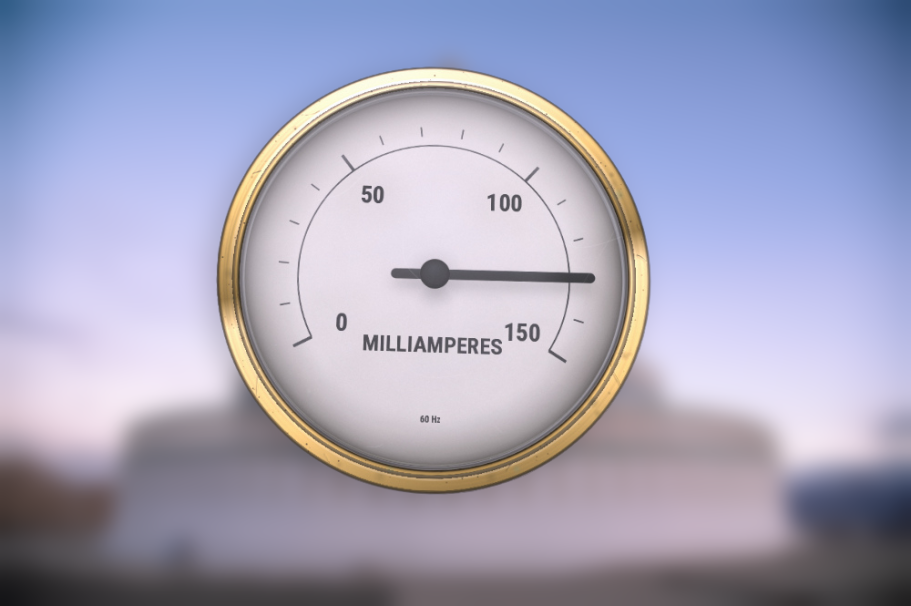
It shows value=130 unit=mA
